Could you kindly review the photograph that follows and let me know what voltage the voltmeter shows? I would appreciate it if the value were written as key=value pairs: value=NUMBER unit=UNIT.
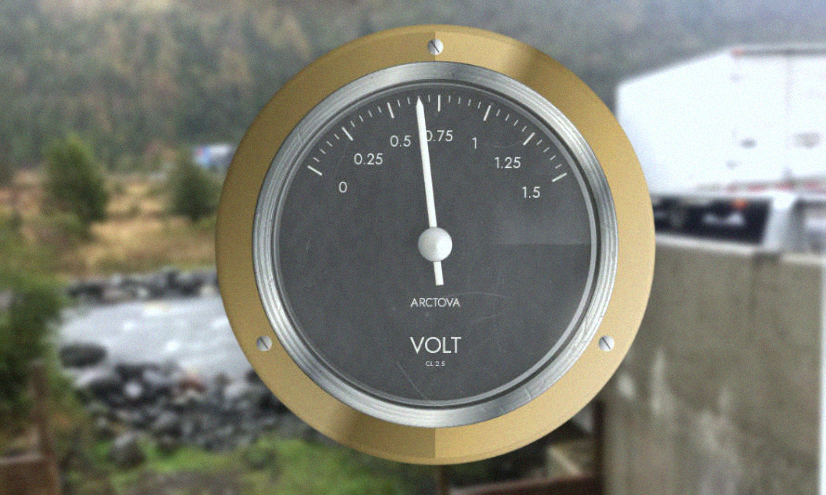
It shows value=0.65 unit=V
